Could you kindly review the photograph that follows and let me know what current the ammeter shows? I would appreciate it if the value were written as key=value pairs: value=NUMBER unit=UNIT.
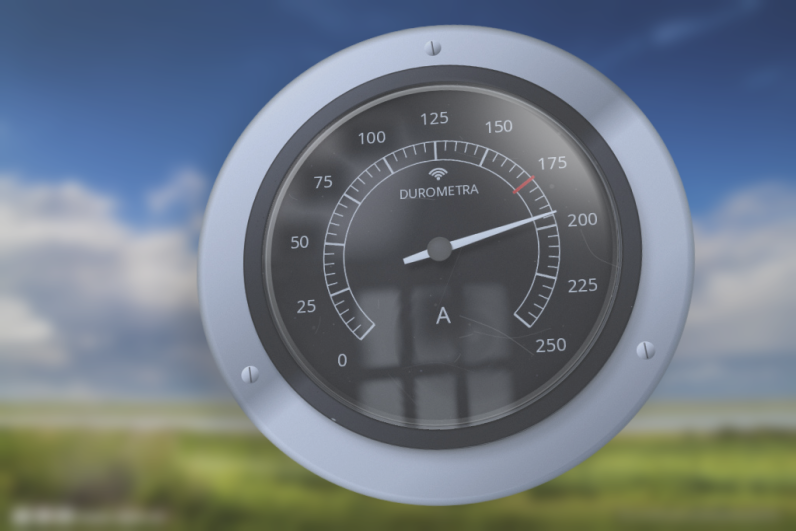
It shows value=195 unit=A
